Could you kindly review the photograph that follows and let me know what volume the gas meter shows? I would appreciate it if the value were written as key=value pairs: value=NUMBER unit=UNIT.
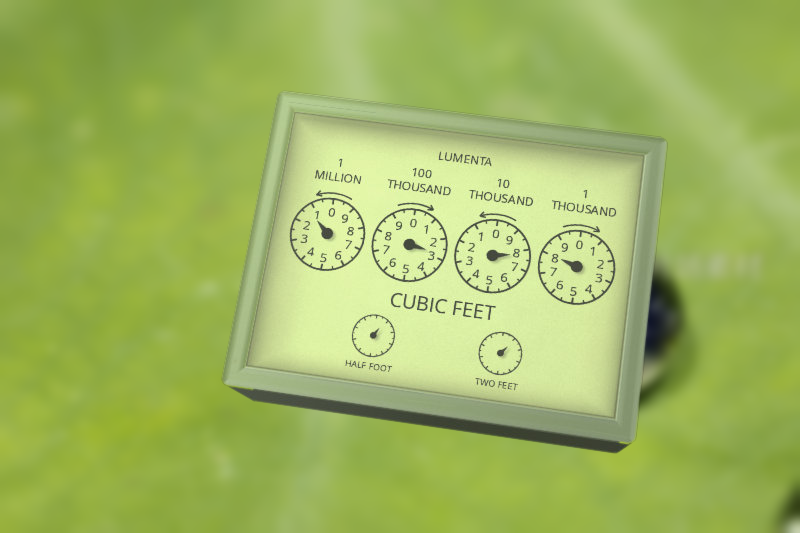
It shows value=127800 unit=ft³
